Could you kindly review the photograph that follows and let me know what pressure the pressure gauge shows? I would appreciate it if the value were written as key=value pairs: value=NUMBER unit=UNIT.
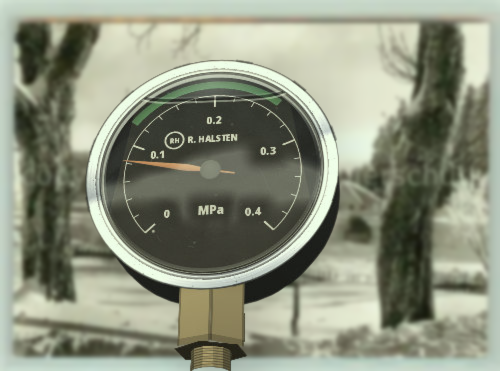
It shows value=0.08 unit=MPa
